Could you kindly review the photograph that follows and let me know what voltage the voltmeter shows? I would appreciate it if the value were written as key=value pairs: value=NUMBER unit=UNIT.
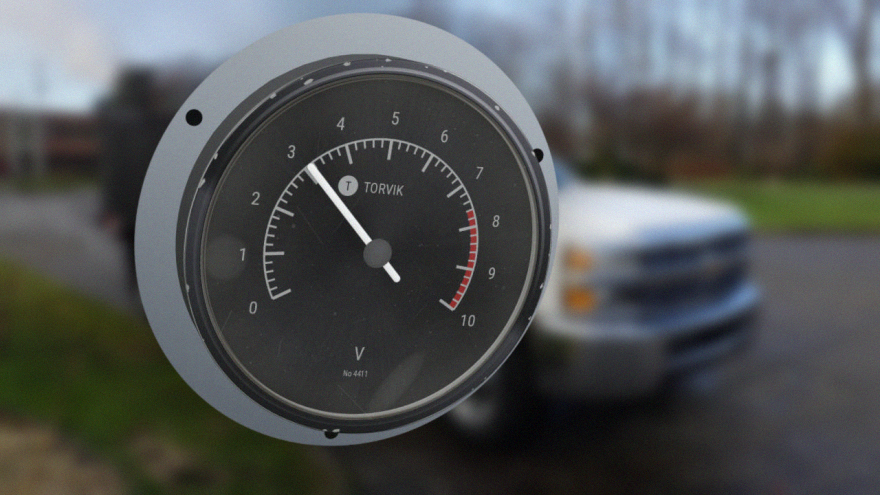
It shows value=3.1 unit=V
